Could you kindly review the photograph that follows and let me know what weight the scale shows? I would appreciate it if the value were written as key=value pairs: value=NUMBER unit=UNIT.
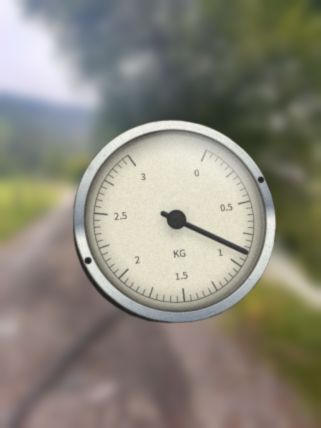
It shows value=0.9 unit=kg
